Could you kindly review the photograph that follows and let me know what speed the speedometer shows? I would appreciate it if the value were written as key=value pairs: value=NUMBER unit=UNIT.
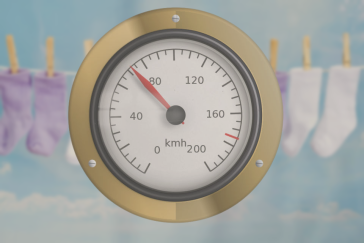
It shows value=72.5 unit=km/h
